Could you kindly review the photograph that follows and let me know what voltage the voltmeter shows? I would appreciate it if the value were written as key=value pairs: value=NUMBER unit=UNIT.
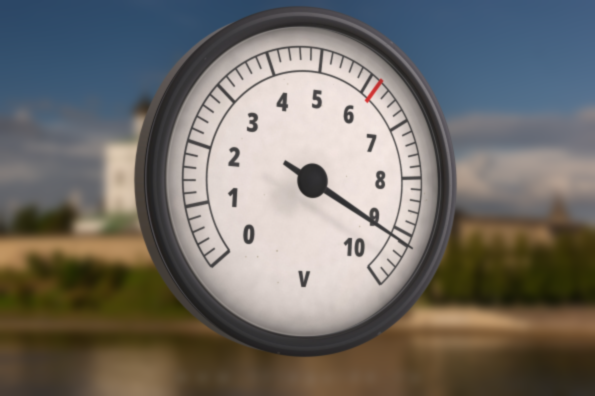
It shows value=9.2 unit=V
